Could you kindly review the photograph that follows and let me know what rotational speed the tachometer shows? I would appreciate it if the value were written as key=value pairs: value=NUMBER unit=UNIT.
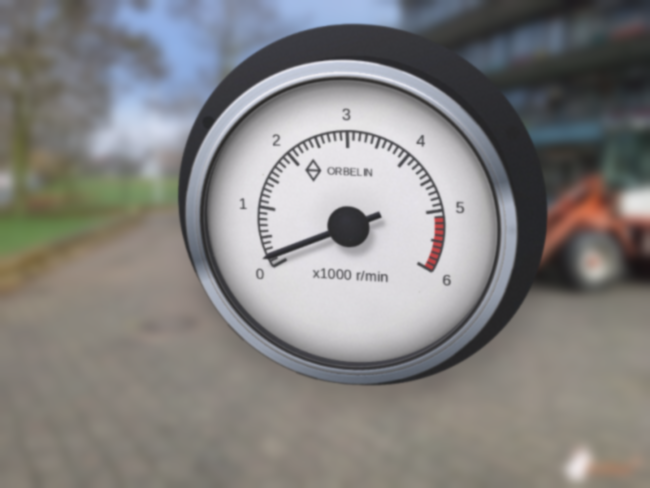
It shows value=200 unit=rpm
